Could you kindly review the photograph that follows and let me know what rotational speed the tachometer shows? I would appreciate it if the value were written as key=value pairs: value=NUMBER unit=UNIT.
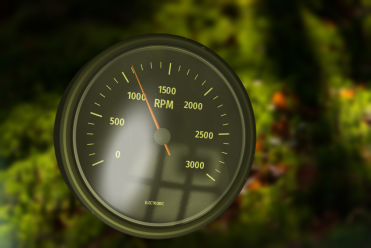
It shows value=1100 unit=rpm
